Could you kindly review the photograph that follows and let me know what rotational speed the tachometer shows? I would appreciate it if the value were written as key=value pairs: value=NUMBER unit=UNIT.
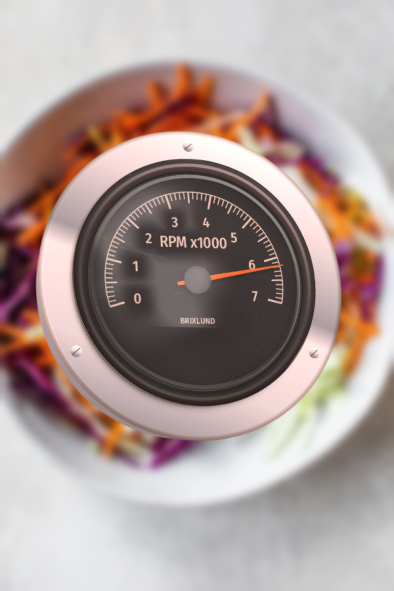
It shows value=6200 unit=rpm
